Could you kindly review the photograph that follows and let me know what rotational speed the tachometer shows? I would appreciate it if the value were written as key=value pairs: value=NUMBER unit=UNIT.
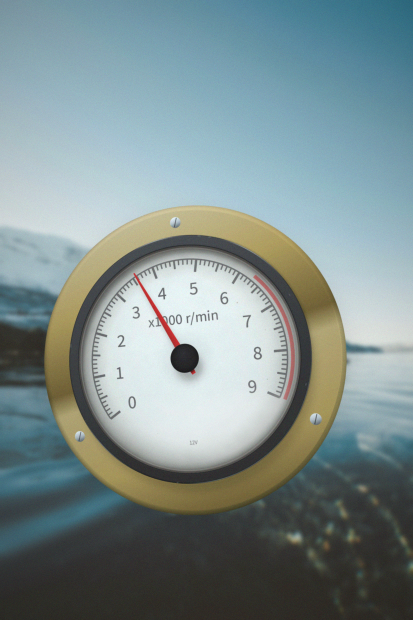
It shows value=3600 unit=rpm
